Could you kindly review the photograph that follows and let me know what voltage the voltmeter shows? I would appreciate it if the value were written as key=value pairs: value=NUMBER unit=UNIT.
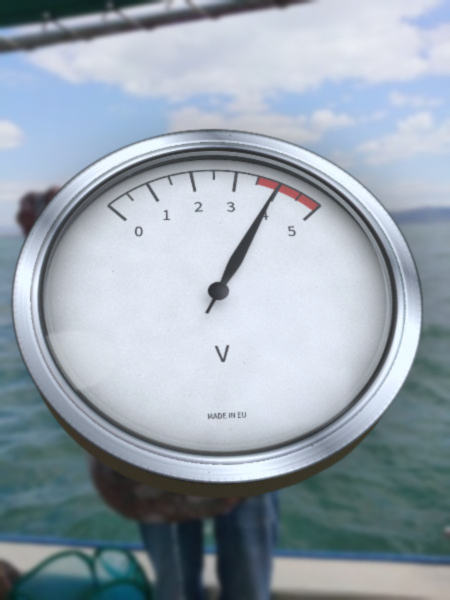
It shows value=4 unit=V
